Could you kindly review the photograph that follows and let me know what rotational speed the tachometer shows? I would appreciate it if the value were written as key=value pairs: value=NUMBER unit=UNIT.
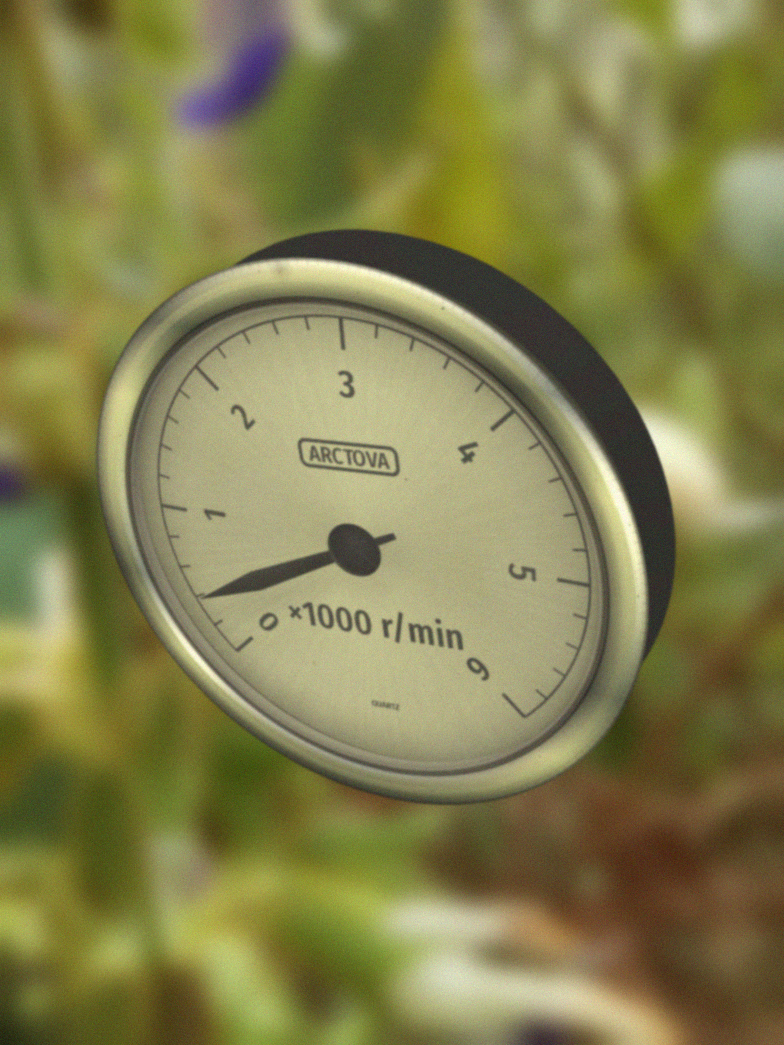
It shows value=400 unit=rpm
